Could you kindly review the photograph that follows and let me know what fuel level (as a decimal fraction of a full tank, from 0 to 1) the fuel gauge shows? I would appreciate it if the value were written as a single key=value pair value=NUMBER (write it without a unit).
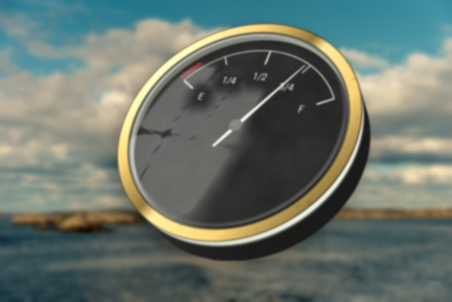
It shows value=0.75
